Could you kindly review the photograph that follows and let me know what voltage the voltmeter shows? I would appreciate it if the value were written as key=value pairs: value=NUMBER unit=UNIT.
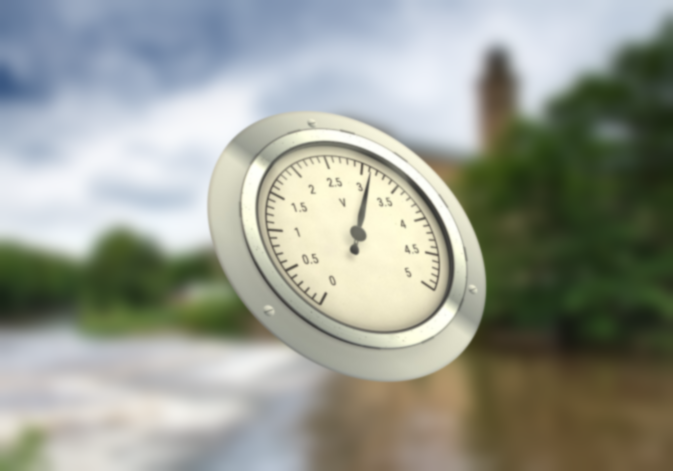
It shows value=3.1 unit=V
